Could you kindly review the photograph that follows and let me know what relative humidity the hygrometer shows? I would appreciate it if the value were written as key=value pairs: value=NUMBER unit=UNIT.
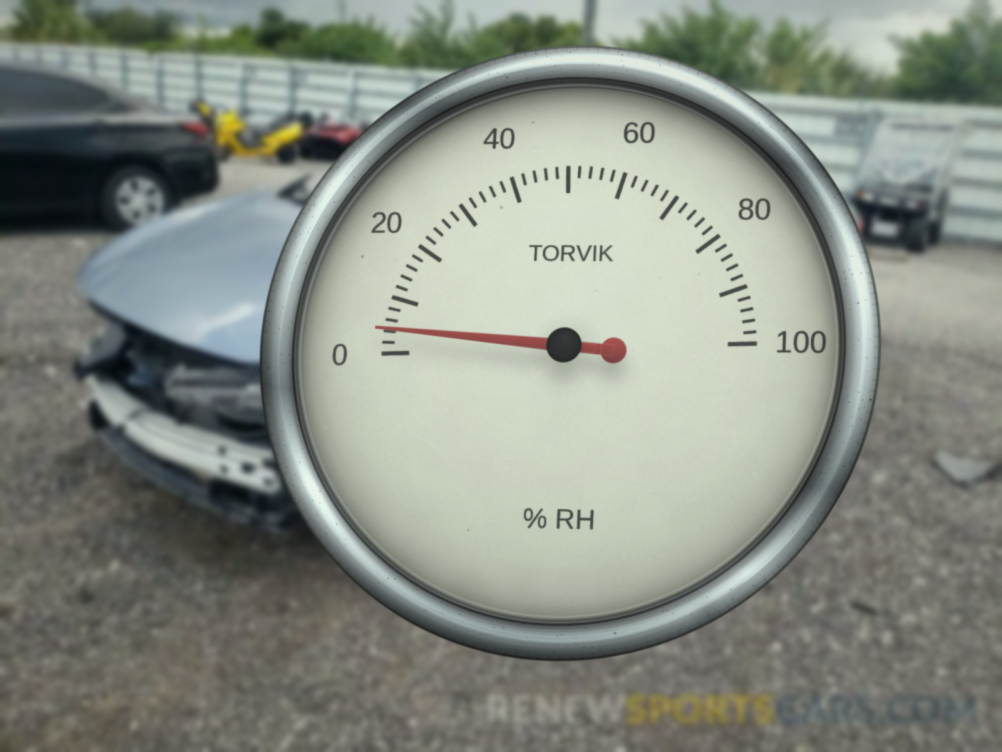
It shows value=4 unit=%
